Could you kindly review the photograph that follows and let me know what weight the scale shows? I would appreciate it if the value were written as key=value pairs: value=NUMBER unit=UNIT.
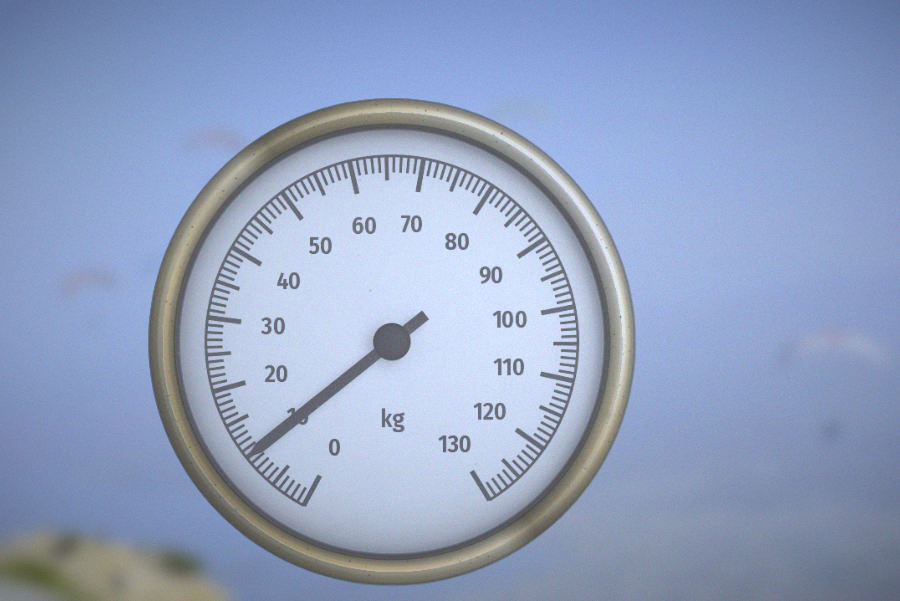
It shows value=10 unit=kg
